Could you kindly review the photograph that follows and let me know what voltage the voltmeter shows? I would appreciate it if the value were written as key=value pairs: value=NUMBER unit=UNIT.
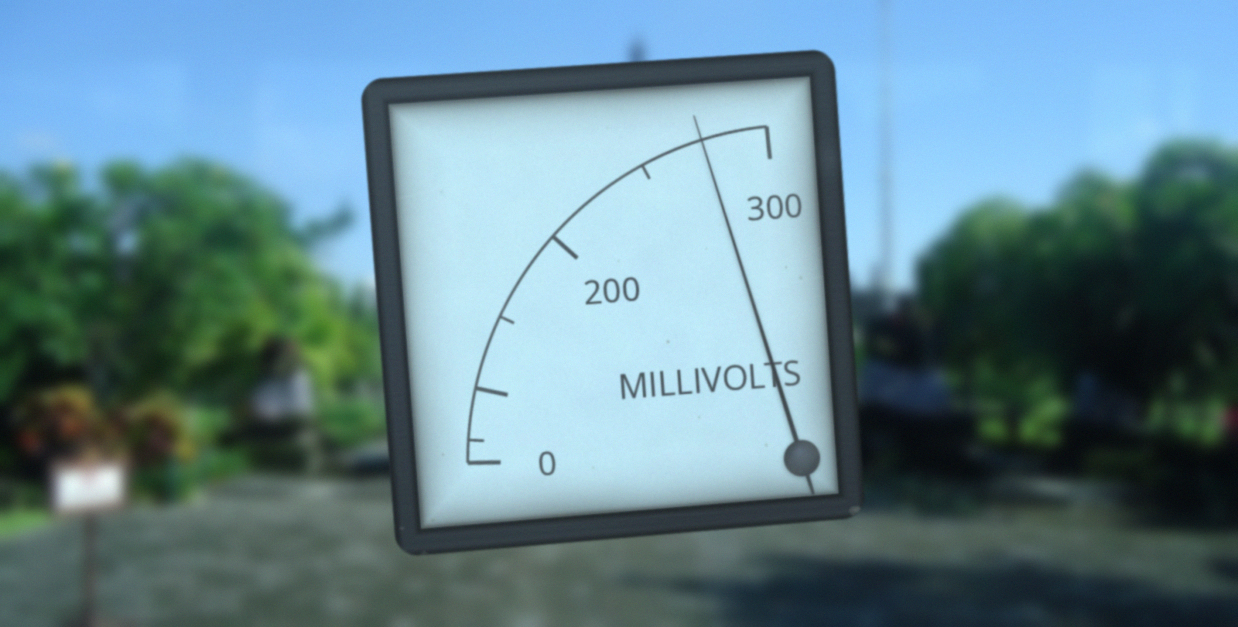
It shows value=275 unit=mV
